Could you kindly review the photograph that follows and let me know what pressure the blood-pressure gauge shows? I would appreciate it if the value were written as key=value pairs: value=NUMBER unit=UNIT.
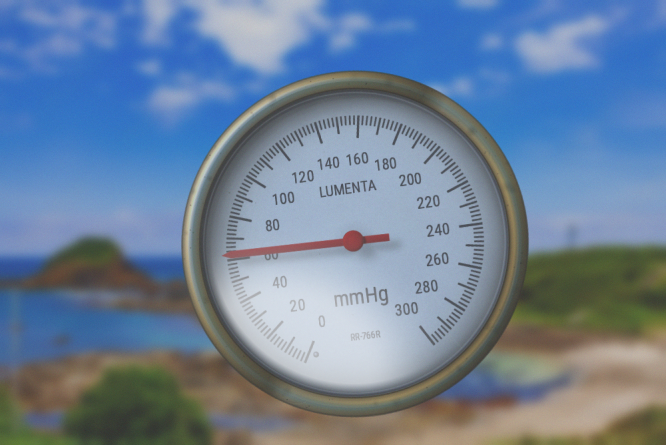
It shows value=62 unit=mmHg
